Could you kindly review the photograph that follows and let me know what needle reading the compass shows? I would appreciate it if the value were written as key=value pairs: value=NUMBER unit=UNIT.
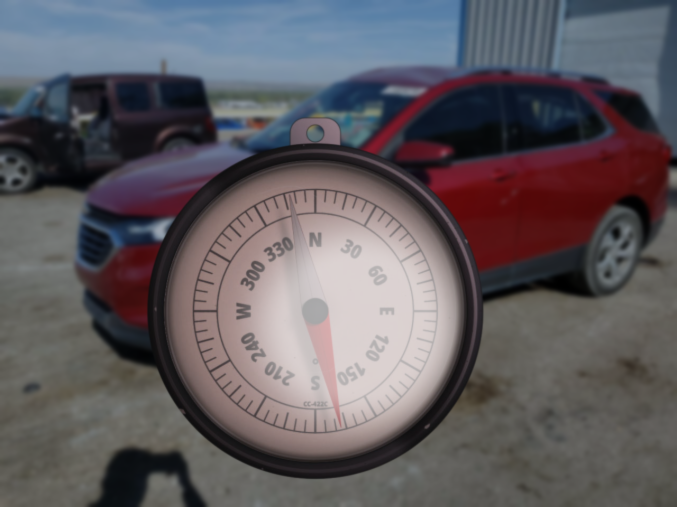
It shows value=167.5 unit=°
